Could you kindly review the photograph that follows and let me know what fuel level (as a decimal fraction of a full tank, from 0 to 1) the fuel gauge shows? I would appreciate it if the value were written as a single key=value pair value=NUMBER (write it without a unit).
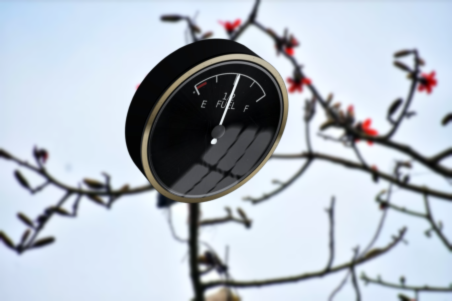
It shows value=0.5
